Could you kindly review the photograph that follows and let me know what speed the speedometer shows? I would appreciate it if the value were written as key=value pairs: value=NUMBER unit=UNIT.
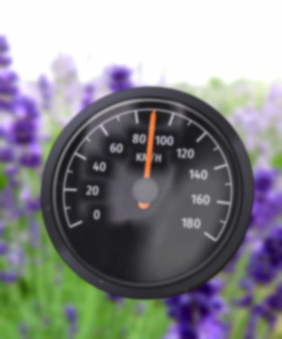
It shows value=90 unit=km/h
